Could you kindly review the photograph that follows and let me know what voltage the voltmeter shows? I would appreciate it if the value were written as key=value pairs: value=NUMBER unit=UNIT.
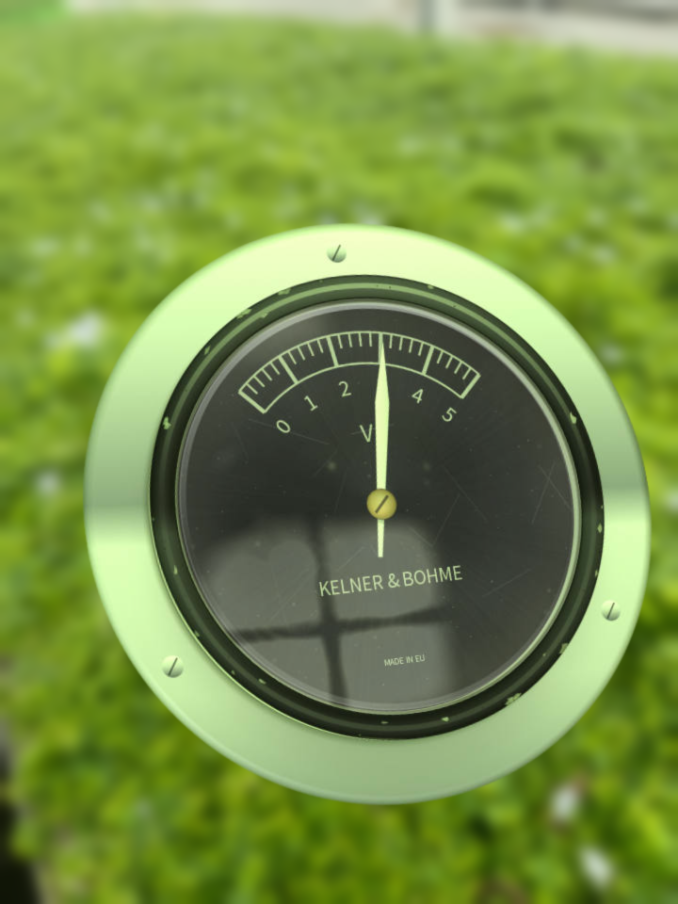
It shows value=3 unit=V
